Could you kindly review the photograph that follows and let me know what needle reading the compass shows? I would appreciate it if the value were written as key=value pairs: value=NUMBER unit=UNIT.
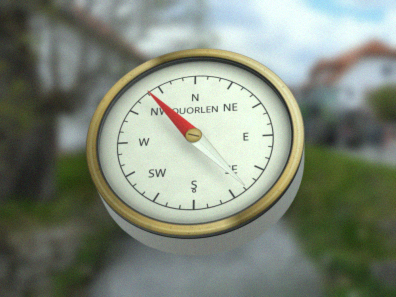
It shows value=320 unit=°
